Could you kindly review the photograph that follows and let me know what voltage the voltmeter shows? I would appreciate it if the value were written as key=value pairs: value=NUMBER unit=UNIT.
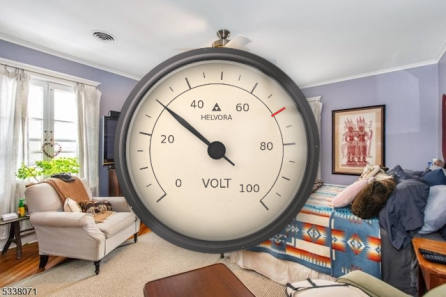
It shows value=30 unit=V
